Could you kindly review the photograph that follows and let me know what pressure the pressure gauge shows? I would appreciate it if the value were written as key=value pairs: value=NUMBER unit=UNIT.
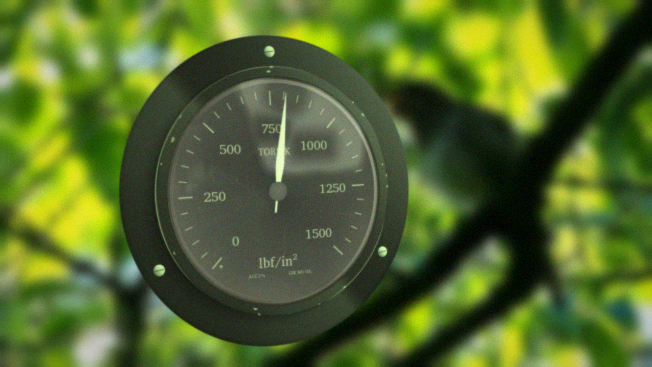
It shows value=800 unit=psi
